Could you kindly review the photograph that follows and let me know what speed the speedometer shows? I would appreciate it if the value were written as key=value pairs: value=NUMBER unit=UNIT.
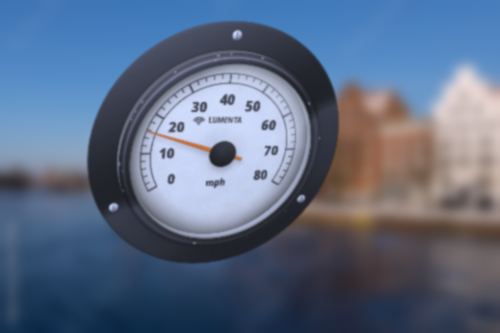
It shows value=16 unit=mph
